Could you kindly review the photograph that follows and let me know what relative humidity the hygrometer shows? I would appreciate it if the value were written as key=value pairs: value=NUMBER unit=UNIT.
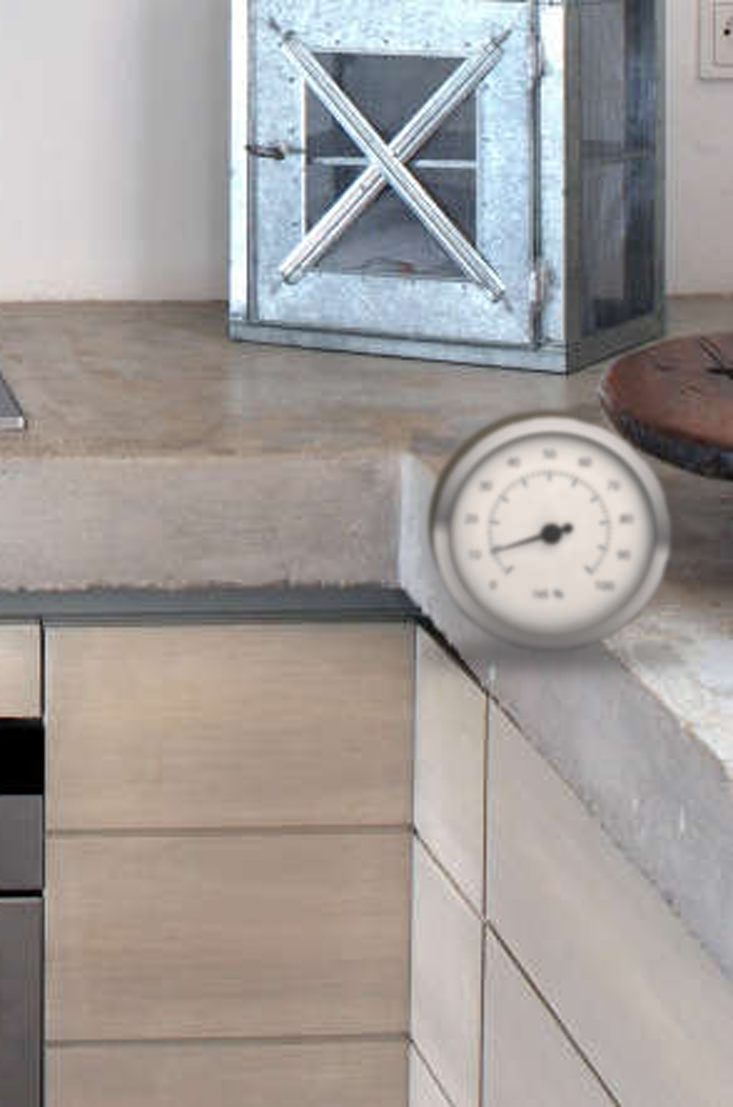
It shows value=10 unit=%
